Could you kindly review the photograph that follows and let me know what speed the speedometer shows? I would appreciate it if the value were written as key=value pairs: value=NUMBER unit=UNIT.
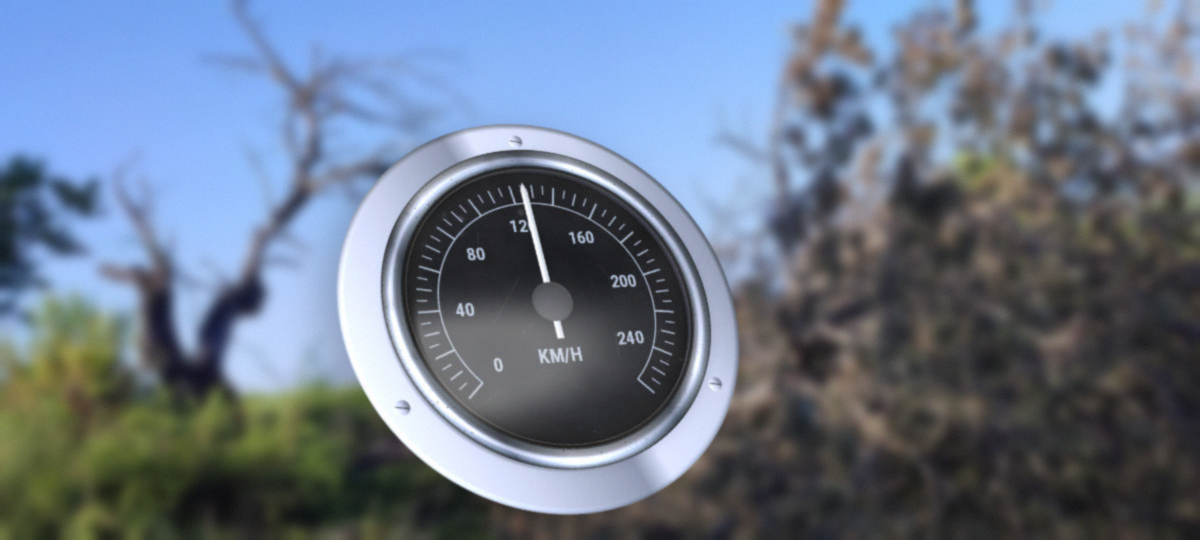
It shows value=125 unit=km/h
